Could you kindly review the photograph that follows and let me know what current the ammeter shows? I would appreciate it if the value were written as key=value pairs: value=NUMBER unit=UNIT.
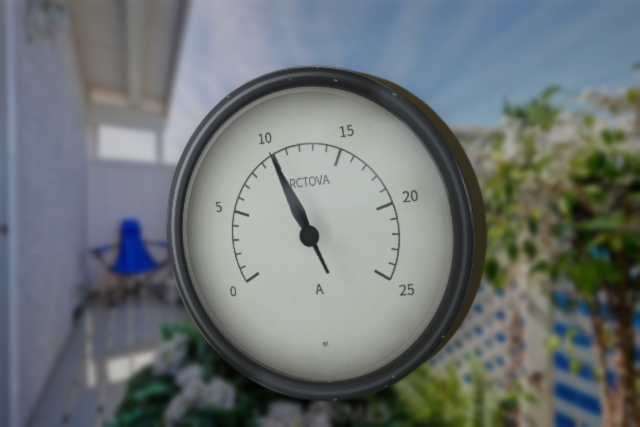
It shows value=10 unit=A
